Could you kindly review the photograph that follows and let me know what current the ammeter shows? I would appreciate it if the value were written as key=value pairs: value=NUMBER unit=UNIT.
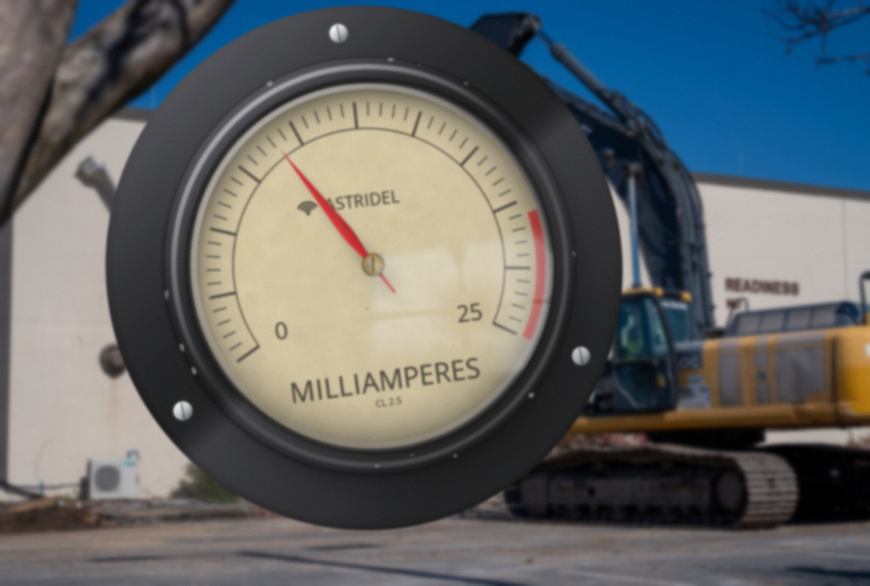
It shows value=9 unit=mA
